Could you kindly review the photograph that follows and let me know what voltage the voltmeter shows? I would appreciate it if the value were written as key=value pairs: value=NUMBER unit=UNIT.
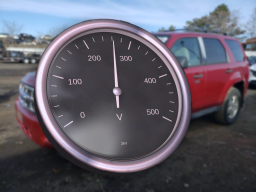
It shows value=260 unit=V
